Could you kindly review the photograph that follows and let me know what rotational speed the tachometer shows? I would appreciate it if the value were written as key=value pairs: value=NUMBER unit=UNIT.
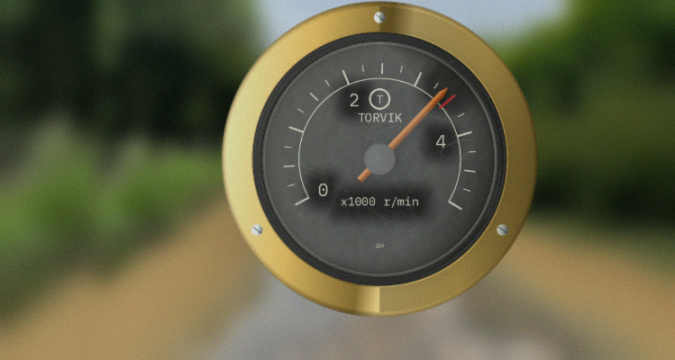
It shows value=3375 unit=rpm
